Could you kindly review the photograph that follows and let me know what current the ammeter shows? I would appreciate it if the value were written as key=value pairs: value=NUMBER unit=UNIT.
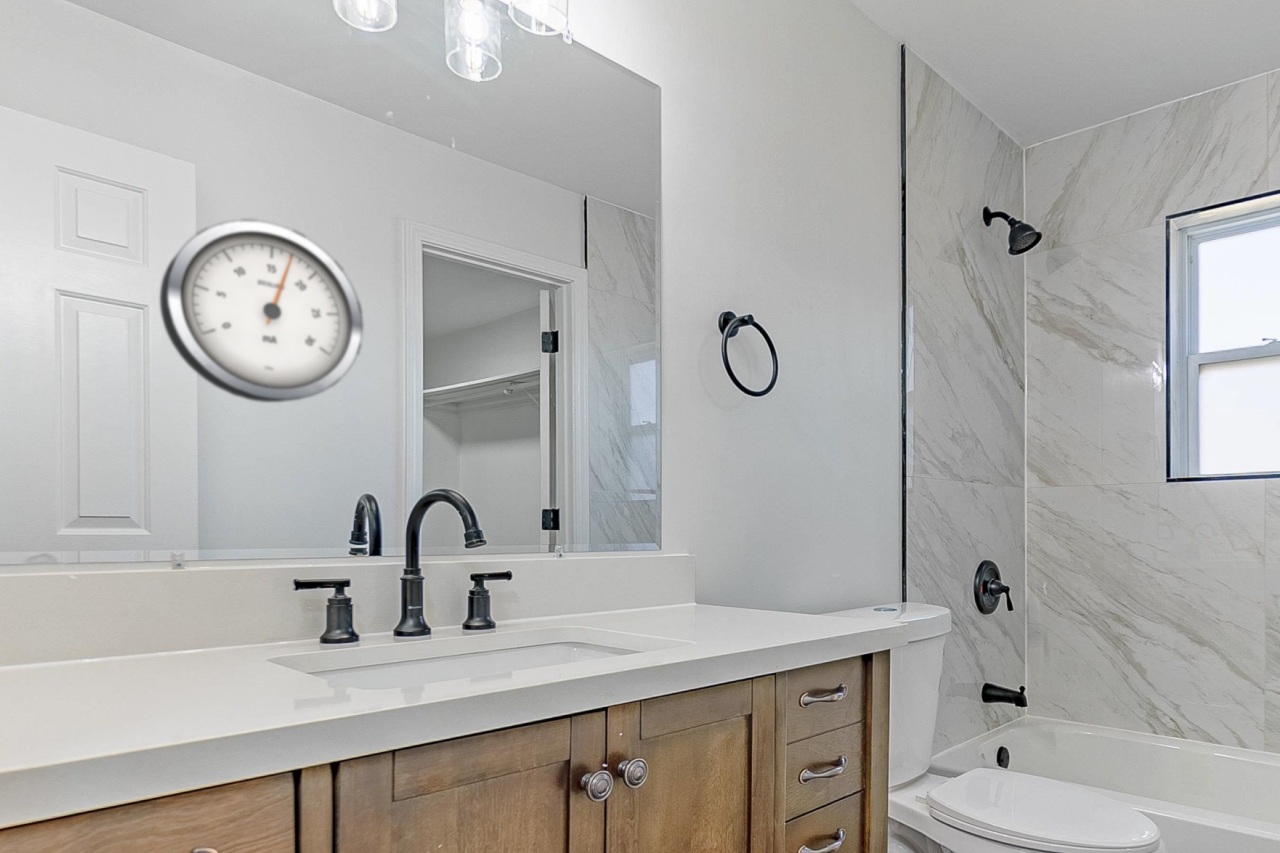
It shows value=17 unit=mA
